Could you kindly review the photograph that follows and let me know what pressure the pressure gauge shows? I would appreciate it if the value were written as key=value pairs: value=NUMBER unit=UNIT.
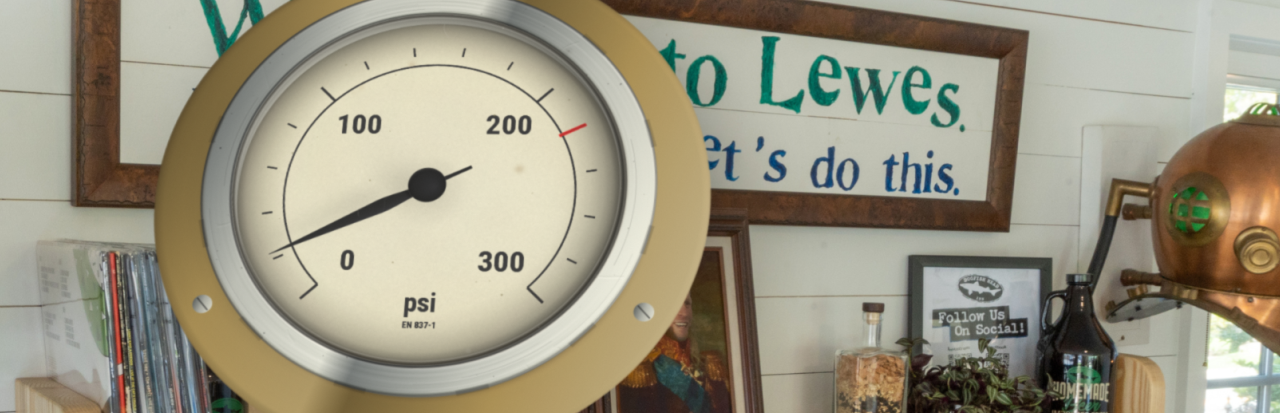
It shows value=20 unit=psi
